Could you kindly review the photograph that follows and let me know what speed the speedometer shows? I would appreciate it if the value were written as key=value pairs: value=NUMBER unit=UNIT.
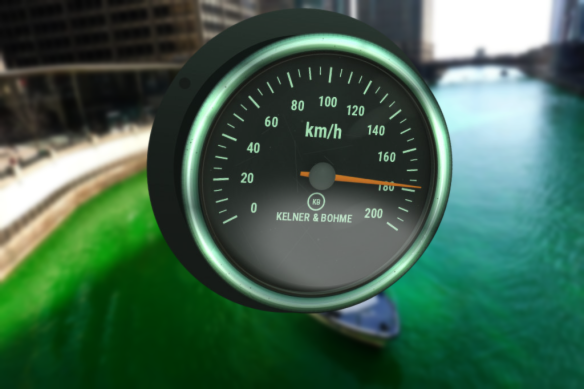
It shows value=177.5 unit=km/h
